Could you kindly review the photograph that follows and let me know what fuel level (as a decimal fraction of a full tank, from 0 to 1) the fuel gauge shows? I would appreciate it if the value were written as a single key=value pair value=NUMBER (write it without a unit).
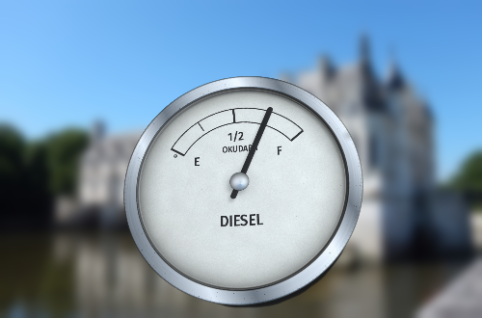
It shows value=0.75
